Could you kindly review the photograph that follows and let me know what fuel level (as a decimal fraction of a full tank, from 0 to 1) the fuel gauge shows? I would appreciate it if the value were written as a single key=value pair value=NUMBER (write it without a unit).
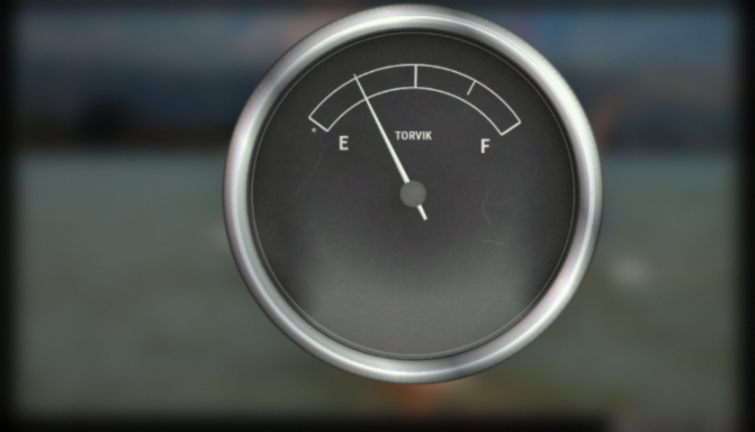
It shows value=0.25
